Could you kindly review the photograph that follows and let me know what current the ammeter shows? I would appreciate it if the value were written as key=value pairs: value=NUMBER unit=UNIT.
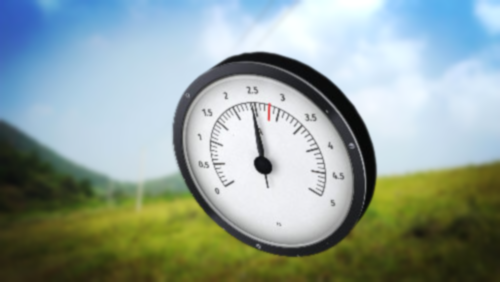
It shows value=2.5 unit=A
